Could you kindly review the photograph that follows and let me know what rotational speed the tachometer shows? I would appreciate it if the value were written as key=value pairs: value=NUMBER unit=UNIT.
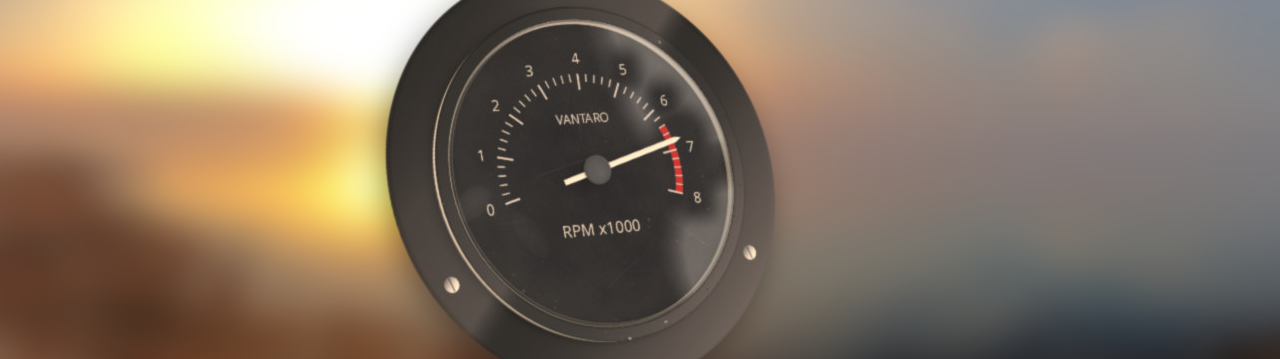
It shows value=6800 unit=rpm
